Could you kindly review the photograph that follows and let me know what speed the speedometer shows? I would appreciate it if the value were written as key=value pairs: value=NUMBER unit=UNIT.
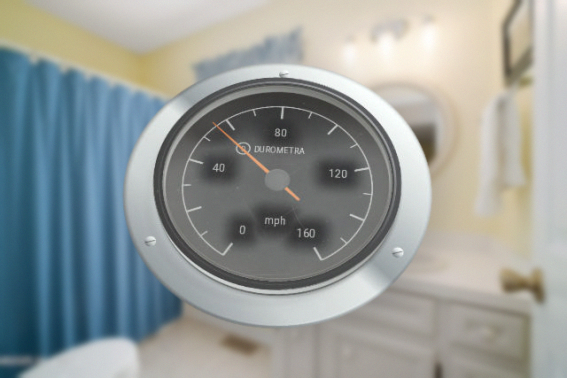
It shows value=55 unit=mph
